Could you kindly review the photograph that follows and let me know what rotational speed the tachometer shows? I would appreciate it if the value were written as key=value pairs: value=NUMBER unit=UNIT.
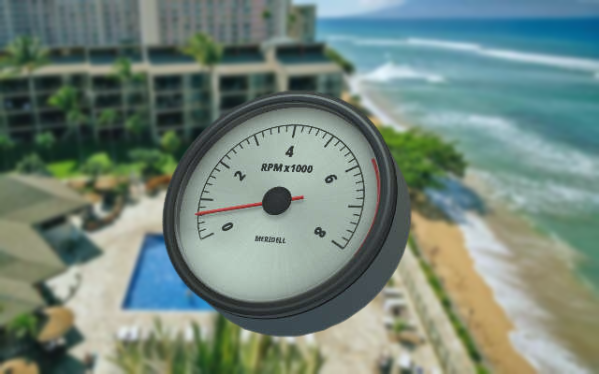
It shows value=600 unit=rpm
